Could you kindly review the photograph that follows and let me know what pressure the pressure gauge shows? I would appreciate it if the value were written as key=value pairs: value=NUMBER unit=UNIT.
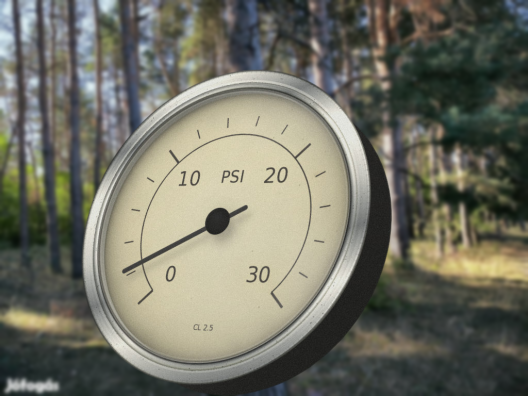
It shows value=2 unit=psi
